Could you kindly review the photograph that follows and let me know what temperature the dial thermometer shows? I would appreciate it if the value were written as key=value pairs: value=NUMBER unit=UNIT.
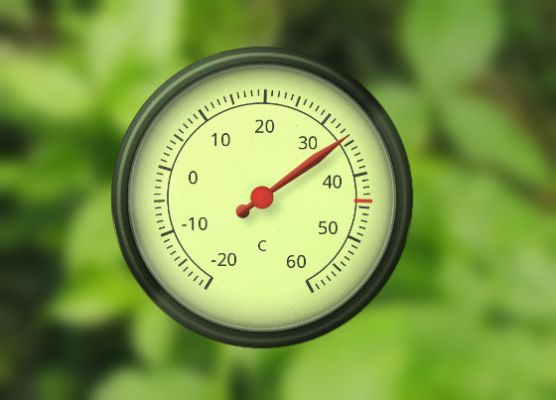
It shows value=34 unit=°C
